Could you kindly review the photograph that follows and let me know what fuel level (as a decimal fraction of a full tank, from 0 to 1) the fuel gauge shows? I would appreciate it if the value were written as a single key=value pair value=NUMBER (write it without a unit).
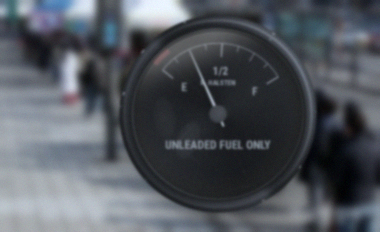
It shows value=0.25
